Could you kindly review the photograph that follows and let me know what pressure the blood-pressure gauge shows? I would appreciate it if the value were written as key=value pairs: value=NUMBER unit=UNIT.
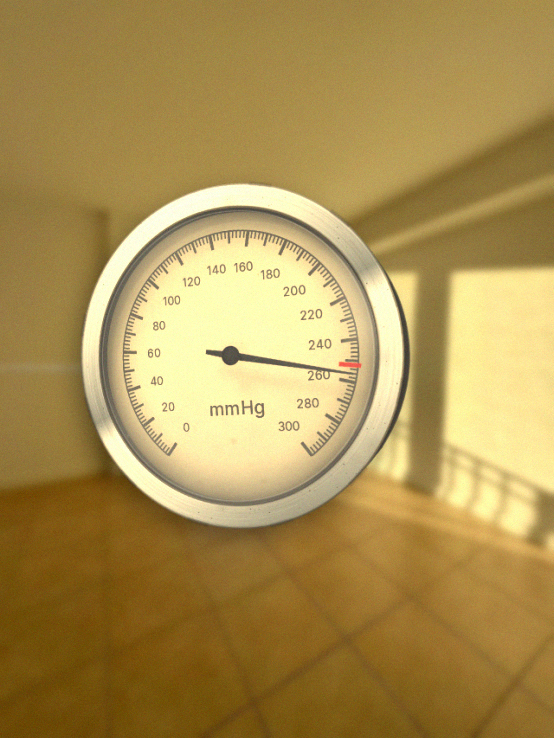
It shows value=256 unit=mmHg
